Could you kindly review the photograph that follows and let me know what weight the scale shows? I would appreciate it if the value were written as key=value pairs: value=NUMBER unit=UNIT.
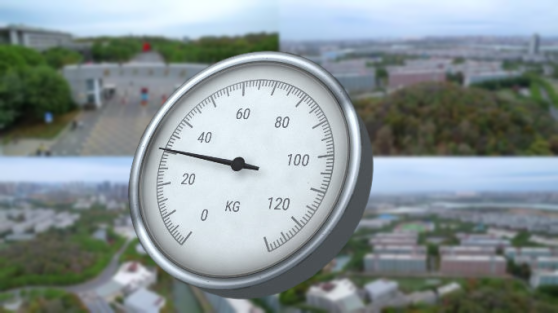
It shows value=30 unit=kg
